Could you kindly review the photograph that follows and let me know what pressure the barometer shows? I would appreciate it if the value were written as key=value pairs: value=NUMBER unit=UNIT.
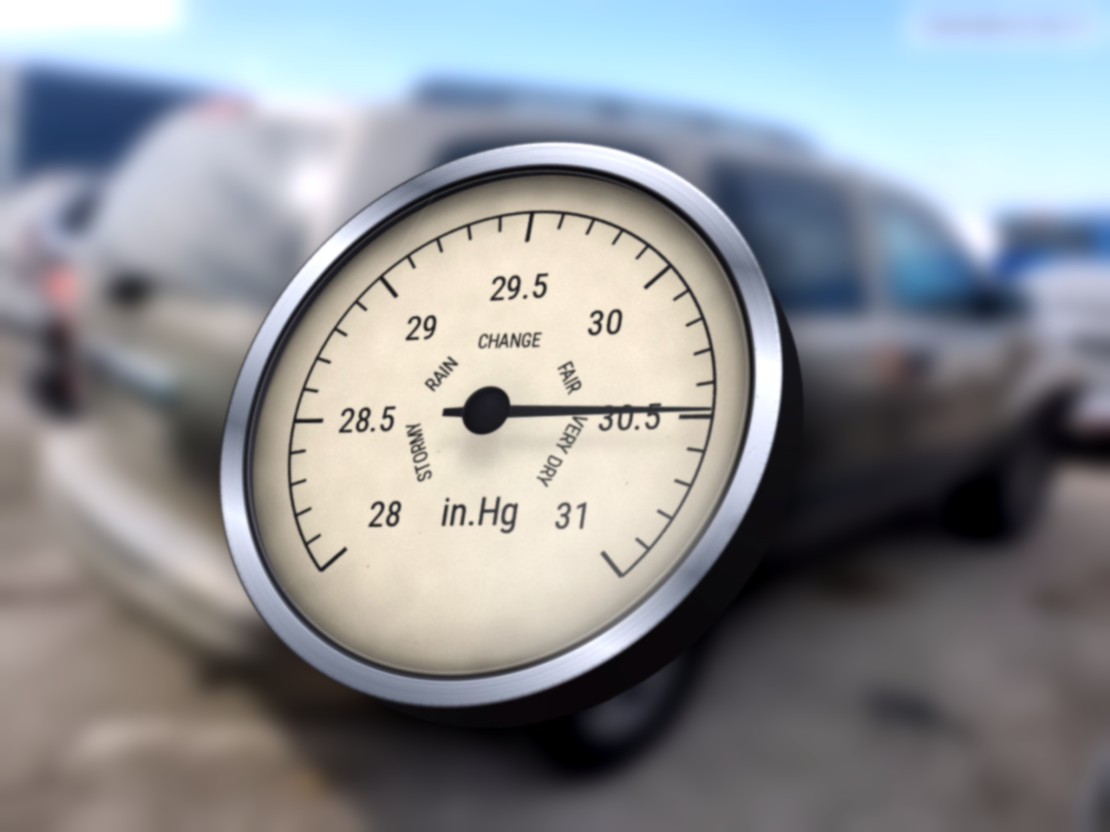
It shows value=30.5 unit=inHg
